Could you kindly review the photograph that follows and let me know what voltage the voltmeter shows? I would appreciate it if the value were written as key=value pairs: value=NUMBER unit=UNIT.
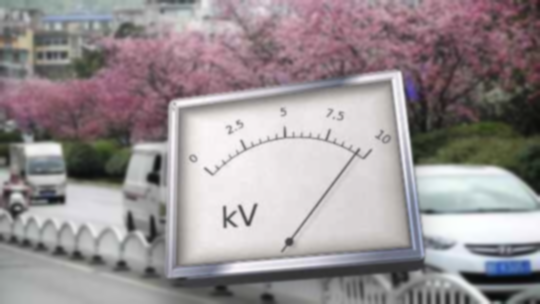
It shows value=9.5 unit=kV
